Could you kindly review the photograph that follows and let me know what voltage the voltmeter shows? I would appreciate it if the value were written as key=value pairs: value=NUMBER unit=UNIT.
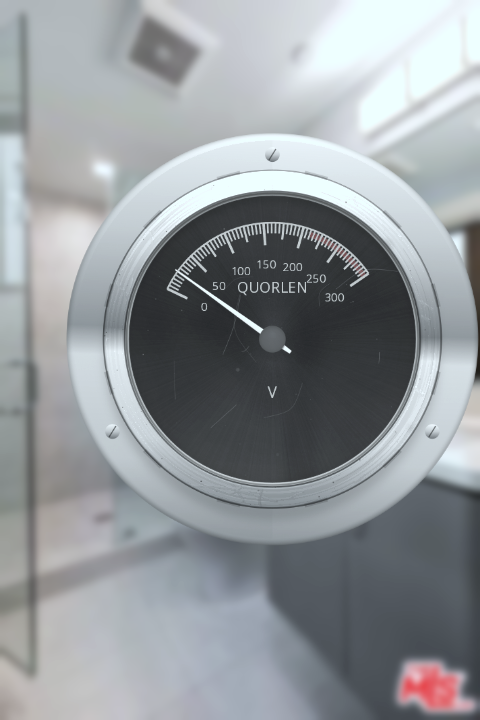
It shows value=25 unit=V
